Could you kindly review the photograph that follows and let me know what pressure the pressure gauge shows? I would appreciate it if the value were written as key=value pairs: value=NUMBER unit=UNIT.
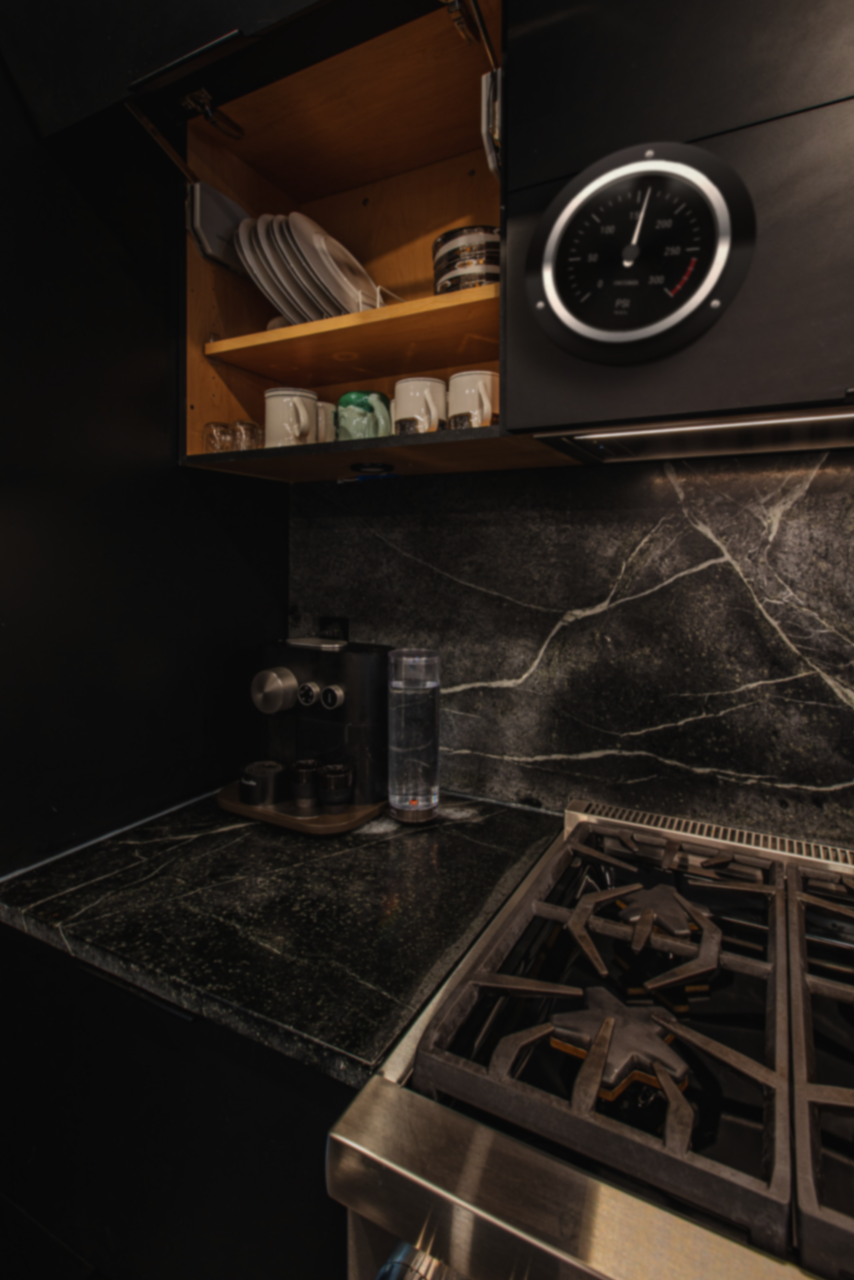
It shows value=160 unit=psi
